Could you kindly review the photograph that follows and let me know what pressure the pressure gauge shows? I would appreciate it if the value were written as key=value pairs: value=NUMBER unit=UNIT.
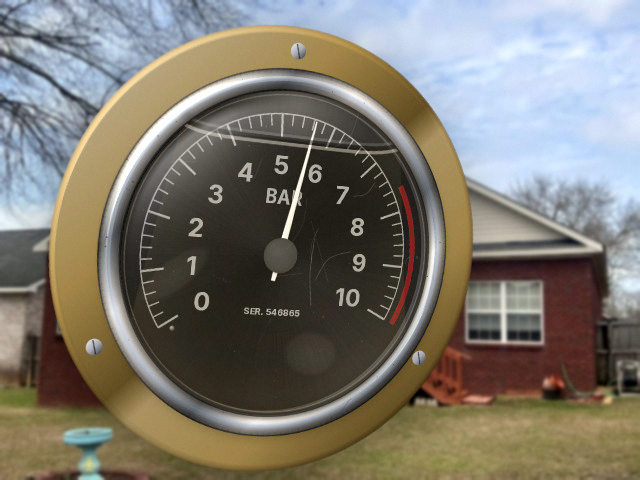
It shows value=5.6 unit=bar
